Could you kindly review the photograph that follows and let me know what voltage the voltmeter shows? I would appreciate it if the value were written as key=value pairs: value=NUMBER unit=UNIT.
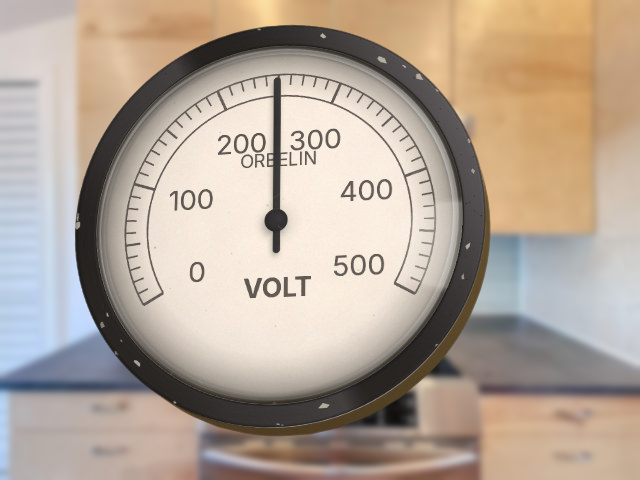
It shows value=250 unit=V
